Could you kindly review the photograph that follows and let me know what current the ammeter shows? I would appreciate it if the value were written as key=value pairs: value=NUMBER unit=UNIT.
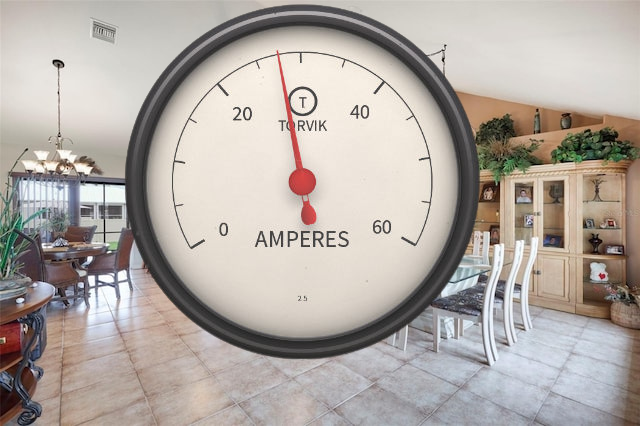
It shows value=27.5 unit=A
